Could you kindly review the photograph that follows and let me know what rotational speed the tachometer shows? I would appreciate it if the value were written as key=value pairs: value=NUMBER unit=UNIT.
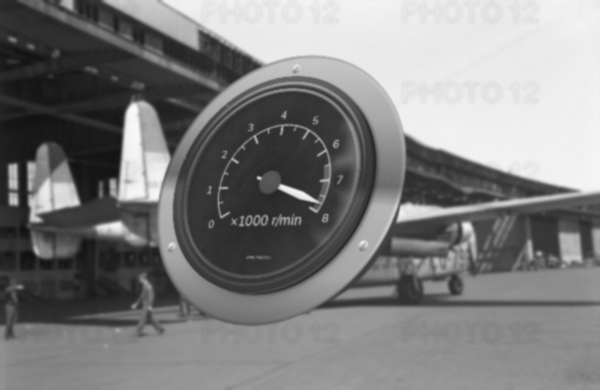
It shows value=7750 unit=rpm
